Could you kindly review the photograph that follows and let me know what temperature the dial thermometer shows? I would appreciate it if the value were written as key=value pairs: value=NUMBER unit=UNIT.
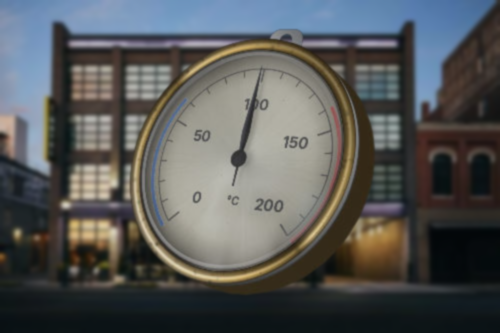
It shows value=100 unit=°C
